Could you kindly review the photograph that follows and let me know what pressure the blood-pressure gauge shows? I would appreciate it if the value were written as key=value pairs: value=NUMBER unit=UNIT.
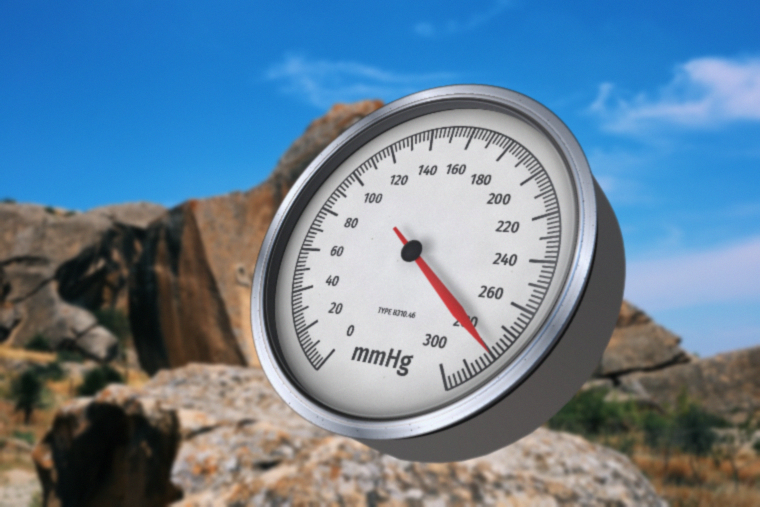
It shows value=280 unit=mmHg
